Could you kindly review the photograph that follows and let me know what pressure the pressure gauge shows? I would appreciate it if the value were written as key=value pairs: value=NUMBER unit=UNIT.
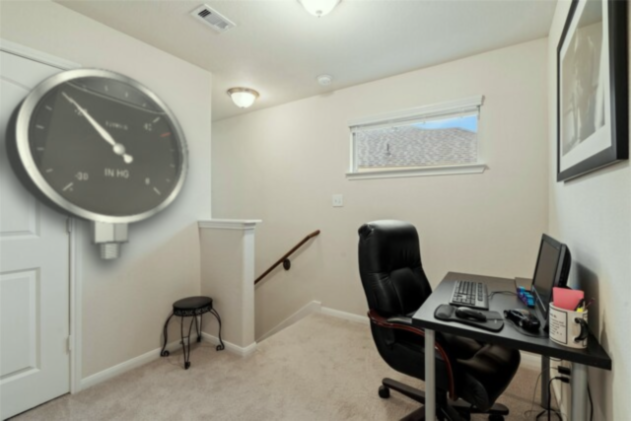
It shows value=-20 unit=inHg
